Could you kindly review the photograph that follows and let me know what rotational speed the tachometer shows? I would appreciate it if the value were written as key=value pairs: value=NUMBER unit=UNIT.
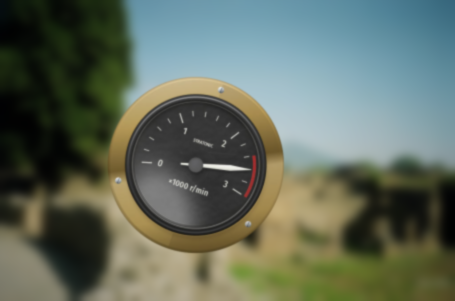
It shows value=2600 unit=rpm
